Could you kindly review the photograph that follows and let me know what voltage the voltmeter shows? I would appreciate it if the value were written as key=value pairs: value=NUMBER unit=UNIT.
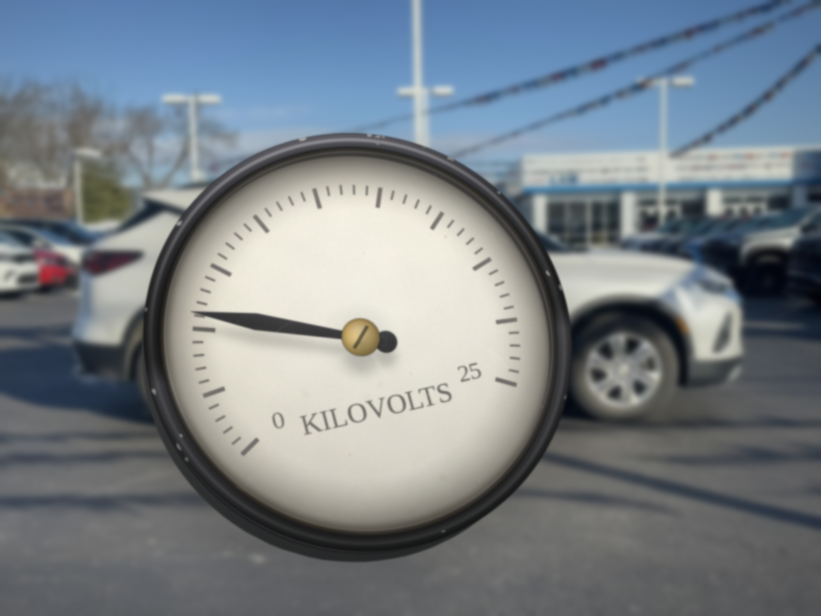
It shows value=5.5 unit=kV
